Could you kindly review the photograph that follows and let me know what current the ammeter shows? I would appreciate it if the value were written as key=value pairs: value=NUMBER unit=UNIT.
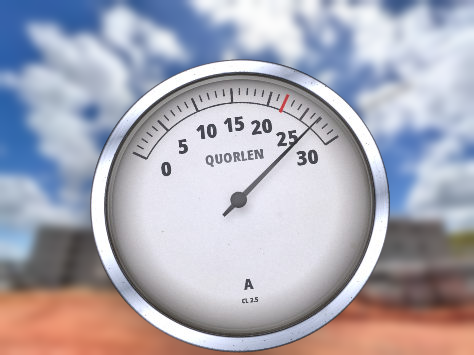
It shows value=27 unit=A
